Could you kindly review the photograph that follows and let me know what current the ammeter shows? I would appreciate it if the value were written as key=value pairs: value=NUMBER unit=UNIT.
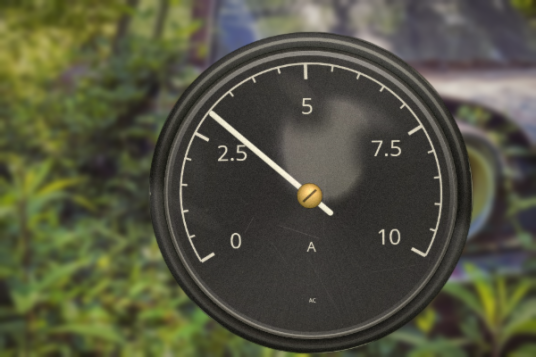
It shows value=3 unit=A
